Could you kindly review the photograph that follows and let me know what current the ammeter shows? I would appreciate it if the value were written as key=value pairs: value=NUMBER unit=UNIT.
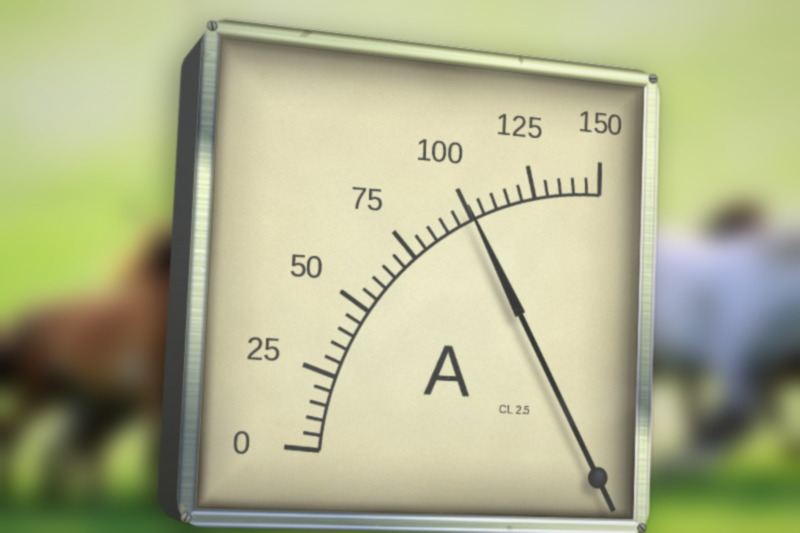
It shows value=100 unit=A
